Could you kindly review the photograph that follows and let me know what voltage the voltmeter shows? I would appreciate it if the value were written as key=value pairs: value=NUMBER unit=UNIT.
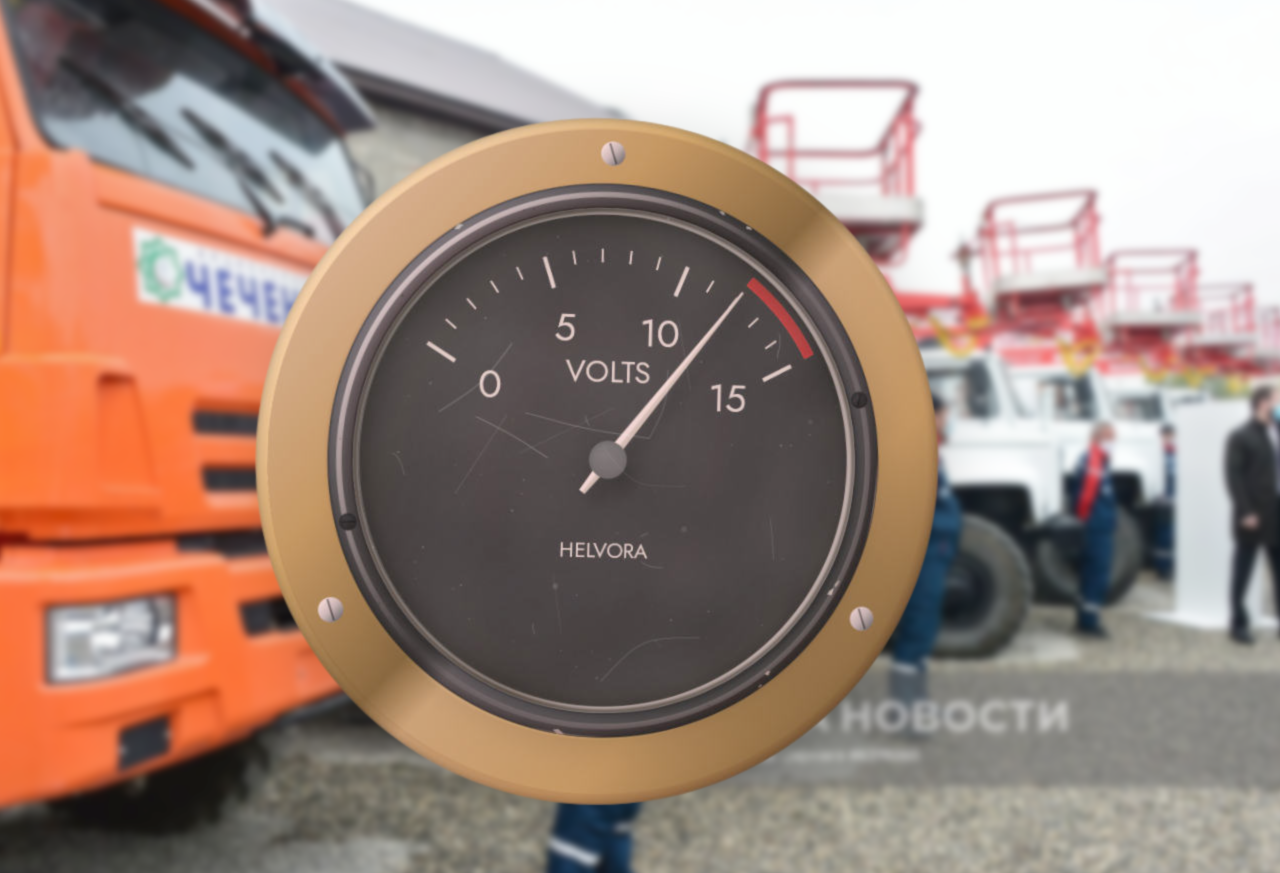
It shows value=12 unit=V
